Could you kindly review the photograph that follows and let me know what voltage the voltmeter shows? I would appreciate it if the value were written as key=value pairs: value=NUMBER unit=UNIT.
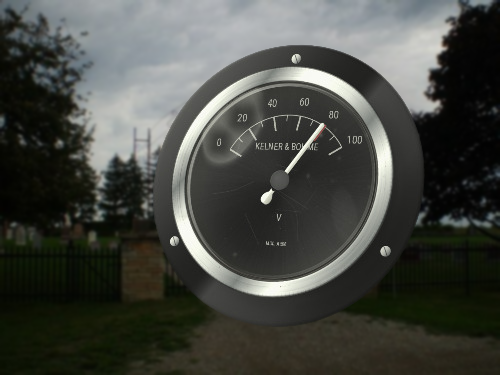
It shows value=80 unit=V
